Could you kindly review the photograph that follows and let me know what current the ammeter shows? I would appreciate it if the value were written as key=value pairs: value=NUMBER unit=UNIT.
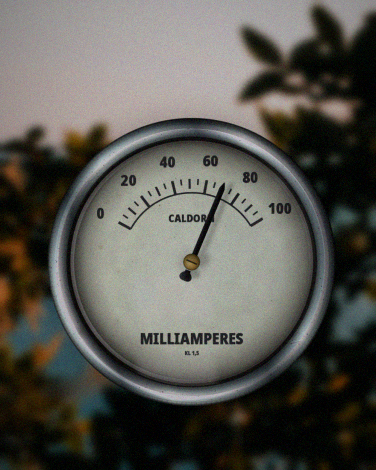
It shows value=70 unit=mA
